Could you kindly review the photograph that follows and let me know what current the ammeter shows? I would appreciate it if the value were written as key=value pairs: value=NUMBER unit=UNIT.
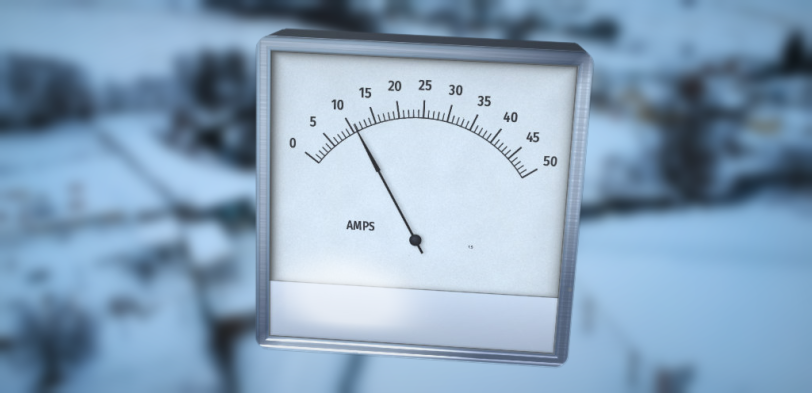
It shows value=11 unit=A
